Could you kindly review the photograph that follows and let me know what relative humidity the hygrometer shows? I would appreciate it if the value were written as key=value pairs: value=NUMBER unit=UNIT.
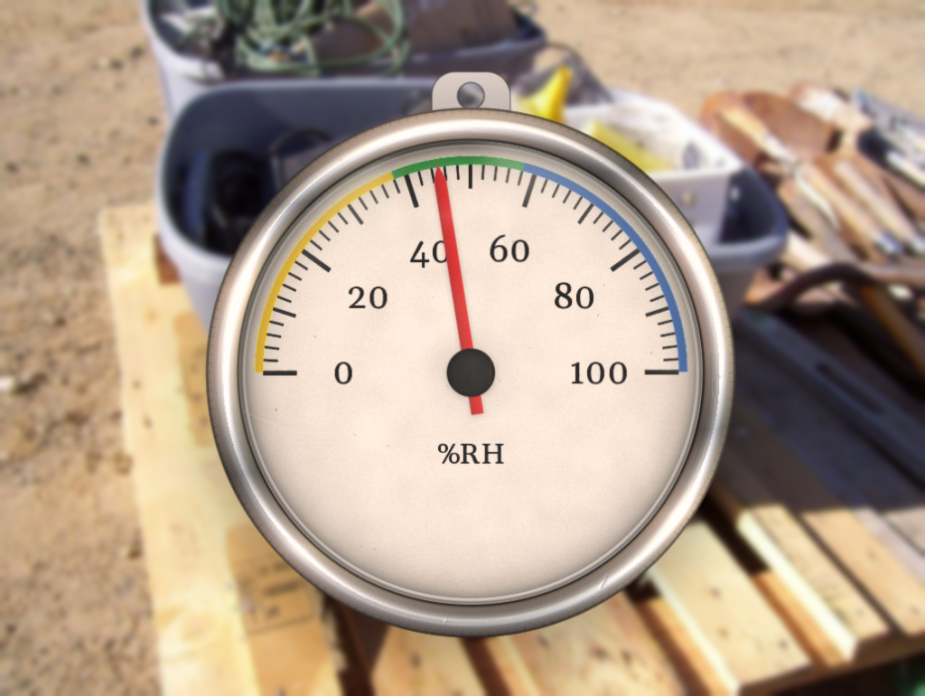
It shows value=45 unit=%
